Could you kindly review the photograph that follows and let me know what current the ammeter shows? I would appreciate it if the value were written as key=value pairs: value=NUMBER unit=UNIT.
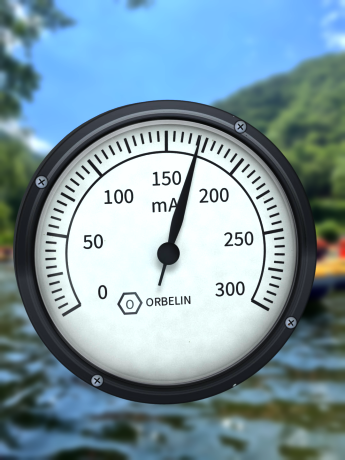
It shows value=170 unit=mA
